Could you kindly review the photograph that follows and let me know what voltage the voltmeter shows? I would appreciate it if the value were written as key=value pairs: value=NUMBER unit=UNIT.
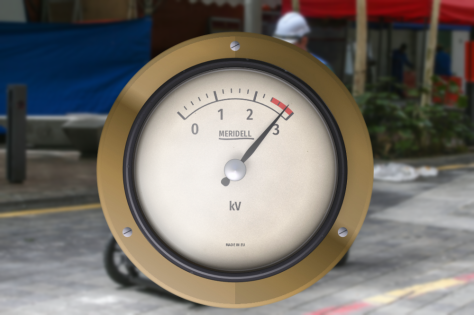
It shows value=2.8 unit=kV
